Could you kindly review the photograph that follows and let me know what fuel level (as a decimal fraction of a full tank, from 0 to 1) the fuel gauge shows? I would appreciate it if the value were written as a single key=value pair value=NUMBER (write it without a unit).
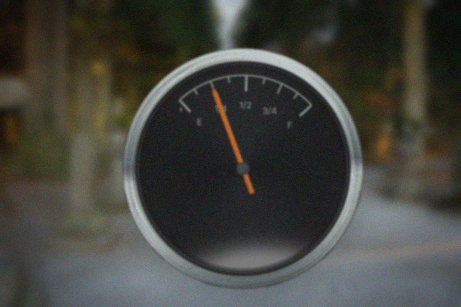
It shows value=0.25
